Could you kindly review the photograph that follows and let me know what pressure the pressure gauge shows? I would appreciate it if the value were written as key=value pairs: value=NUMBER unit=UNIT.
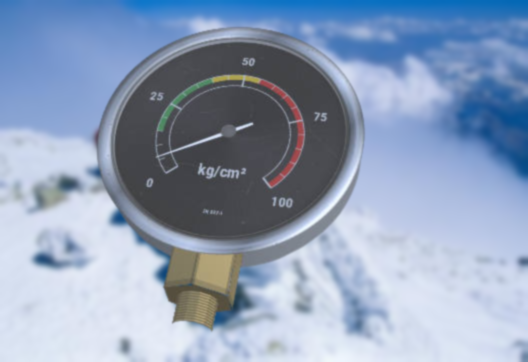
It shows value=5 unit=kg/cm²
